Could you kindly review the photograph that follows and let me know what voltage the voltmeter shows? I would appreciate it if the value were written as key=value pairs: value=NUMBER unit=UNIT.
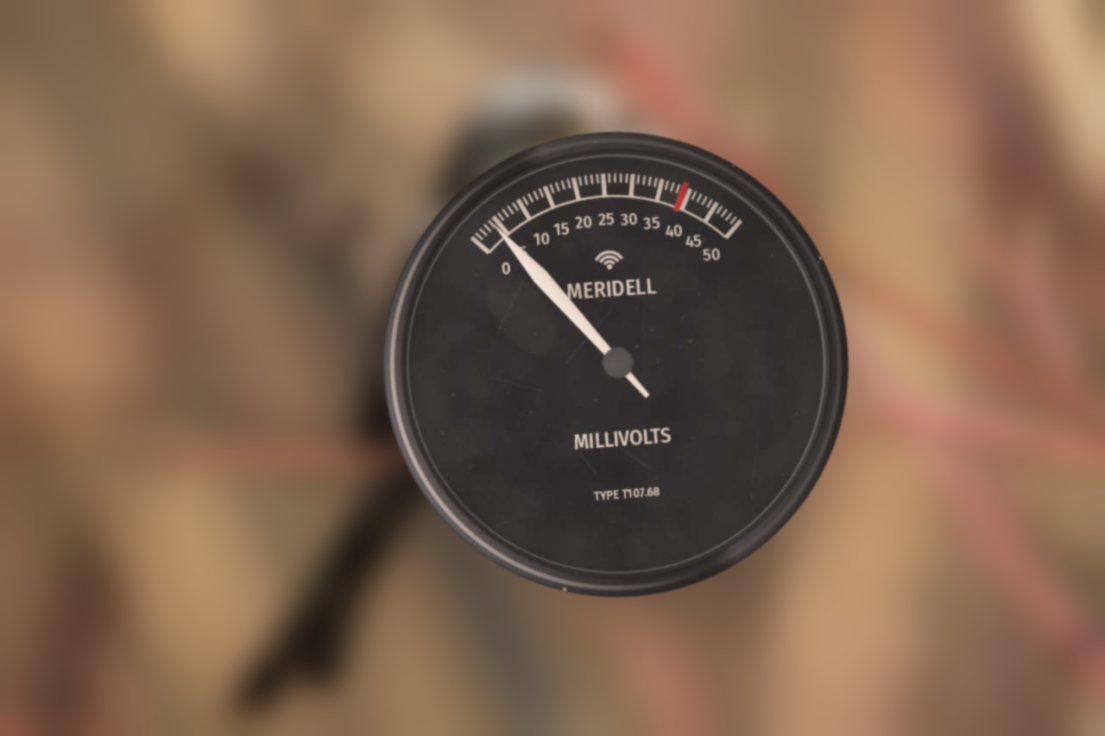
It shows value=4 unit=mV
